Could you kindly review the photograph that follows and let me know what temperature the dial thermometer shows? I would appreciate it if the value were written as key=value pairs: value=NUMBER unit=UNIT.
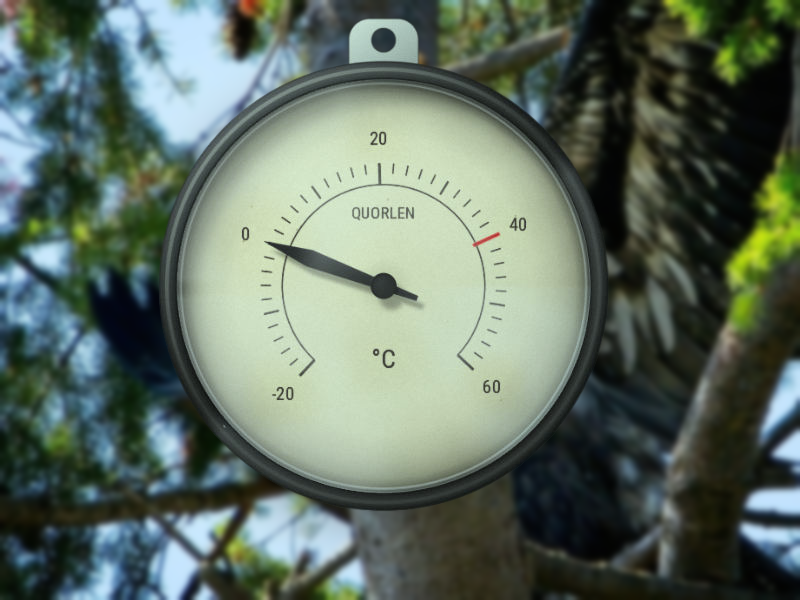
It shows value=0 unit=°C
